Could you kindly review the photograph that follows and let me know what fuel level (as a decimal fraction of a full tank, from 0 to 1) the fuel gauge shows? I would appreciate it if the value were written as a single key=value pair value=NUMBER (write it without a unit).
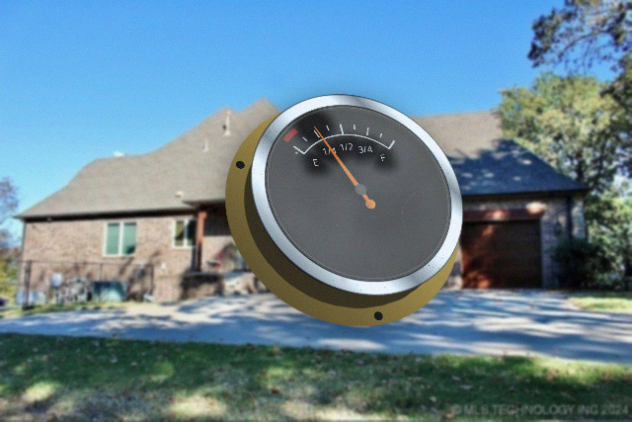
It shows value=0.25
